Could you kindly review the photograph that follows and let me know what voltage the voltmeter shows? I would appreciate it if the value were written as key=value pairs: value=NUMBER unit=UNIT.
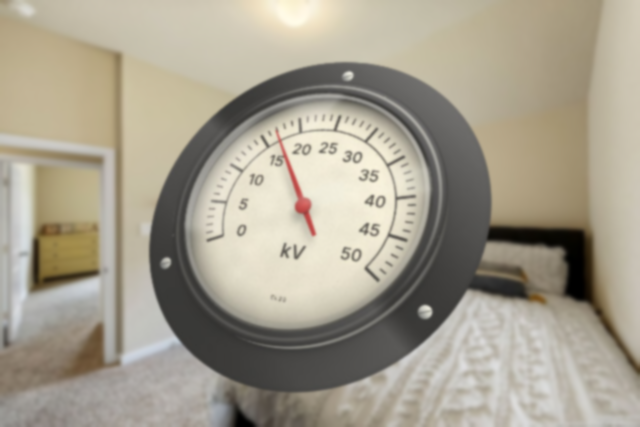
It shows value=17 unit=kV
